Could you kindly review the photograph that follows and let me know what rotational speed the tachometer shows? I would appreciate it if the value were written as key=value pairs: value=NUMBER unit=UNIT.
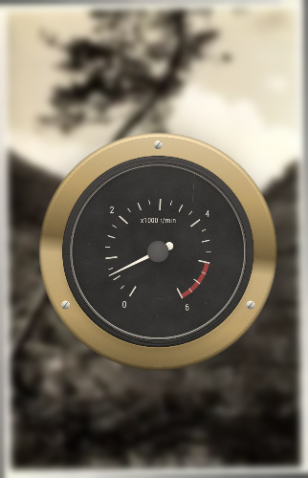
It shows value=625 unit=rpm
